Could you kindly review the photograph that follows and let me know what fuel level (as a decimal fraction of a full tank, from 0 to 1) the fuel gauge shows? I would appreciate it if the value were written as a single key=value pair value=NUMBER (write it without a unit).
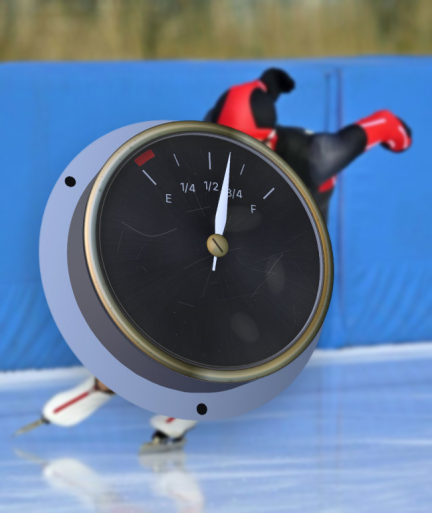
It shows value=0.625
